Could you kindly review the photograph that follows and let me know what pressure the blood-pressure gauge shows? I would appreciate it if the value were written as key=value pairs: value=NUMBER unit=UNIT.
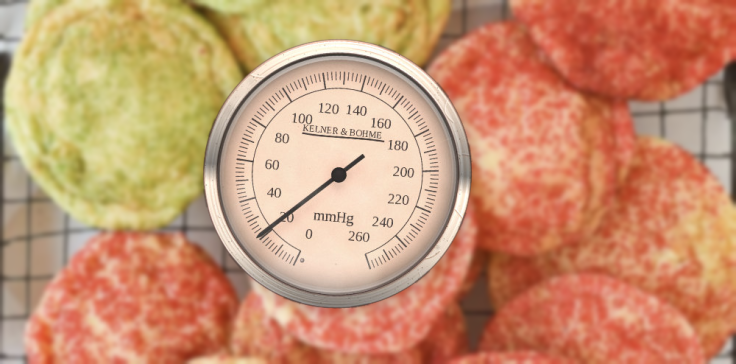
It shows value=22 unit=mmHg
